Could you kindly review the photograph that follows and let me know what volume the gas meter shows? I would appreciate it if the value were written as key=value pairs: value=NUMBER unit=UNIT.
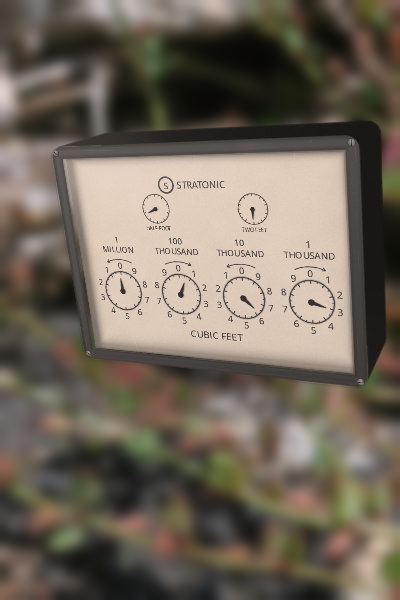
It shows value=6300 unit=ft³
